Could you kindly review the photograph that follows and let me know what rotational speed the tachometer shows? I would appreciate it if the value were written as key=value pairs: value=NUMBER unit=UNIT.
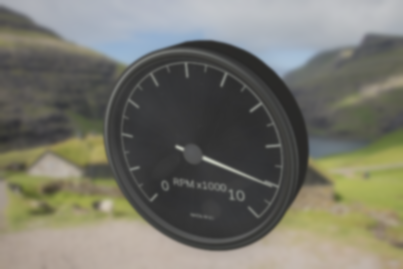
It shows value=9000 unit=rpm
